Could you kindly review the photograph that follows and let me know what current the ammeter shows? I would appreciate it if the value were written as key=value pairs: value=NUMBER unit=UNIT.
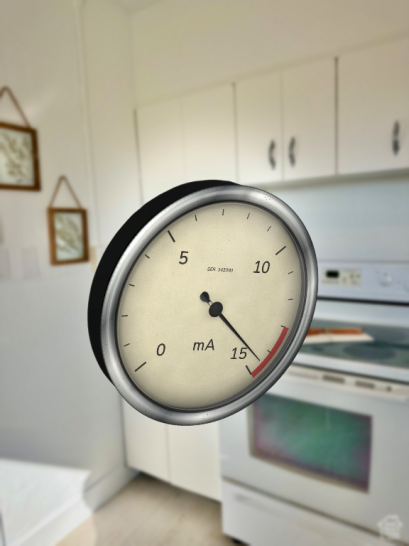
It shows value=14.5 unit=mA
